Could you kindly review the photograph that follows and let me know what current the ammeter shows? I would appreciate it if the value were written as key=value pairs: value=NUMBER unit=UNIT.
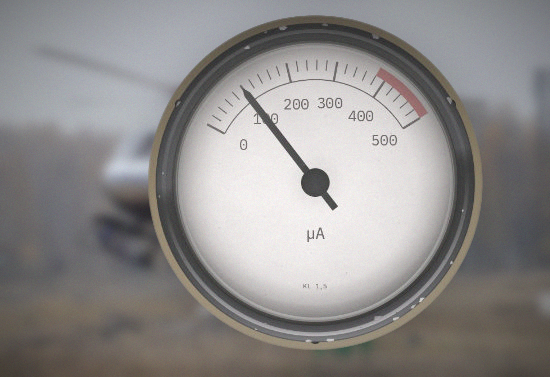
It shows value=100 unit=µA
